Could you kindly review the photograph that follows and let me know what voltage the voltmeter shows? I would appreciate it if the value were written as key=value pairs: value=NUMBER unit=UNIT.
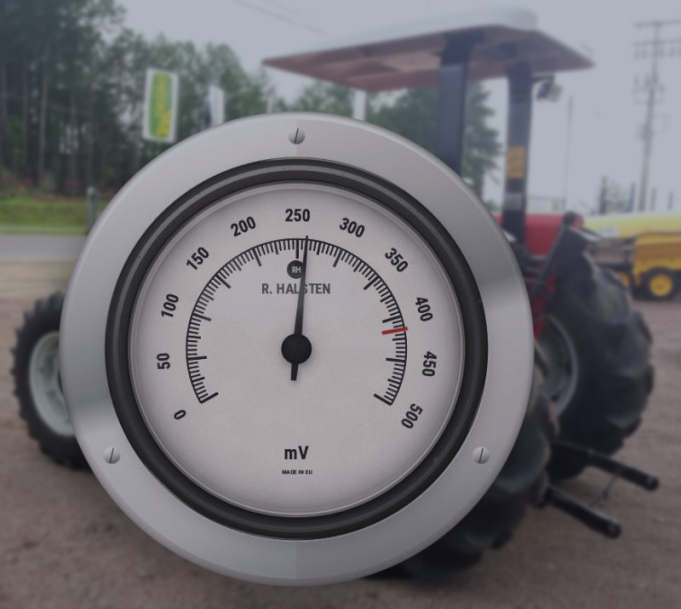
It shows value=260 unit=mV
